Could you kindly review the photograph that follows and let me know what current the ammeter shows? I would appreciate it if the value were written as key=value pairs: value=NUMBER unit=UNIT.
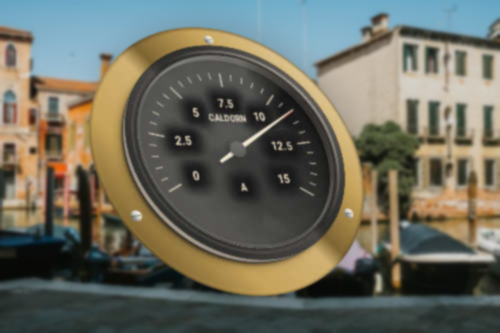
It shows value=11 unit=A
